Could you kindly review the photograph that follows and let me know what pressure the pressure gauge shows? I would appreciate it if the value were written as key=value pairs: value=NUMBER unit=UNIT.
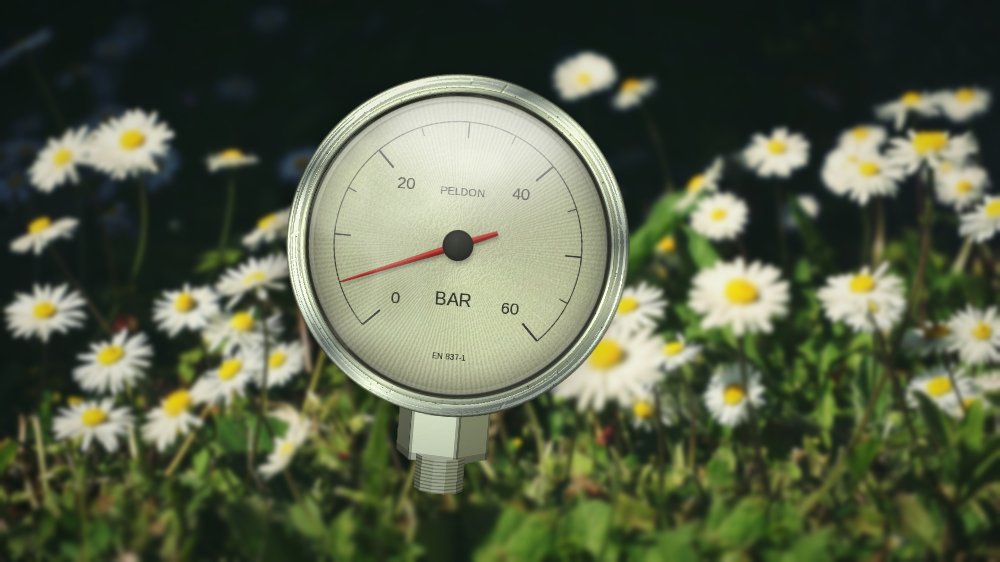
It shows value=5 unit=bar
